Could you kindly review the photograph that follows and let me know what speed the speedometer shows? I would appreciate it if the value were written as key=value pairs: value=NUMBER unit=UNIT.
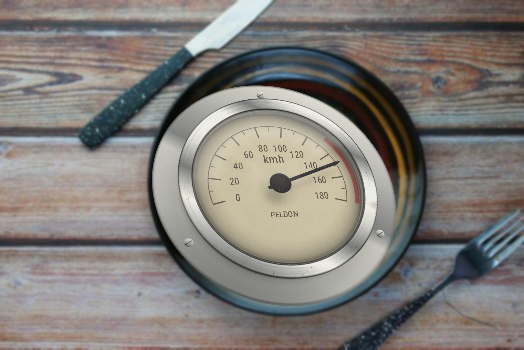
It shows value=150 unit=km/h
